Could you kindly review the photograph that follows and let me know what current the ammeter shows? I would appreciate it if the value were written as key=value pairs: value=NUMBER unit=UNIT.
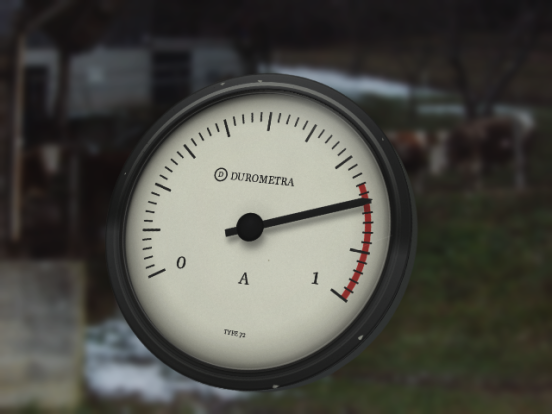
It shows value=0.8 unit=A
